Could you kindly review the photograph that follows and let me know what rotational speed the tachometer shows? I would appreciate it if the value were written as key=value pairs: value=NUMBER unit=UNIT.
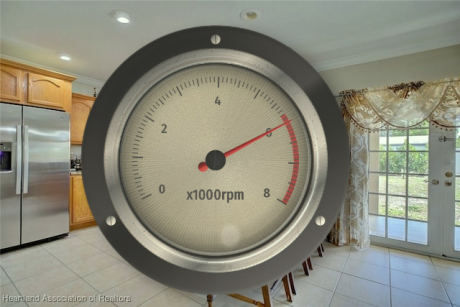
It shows value=6000 unit=rpm
